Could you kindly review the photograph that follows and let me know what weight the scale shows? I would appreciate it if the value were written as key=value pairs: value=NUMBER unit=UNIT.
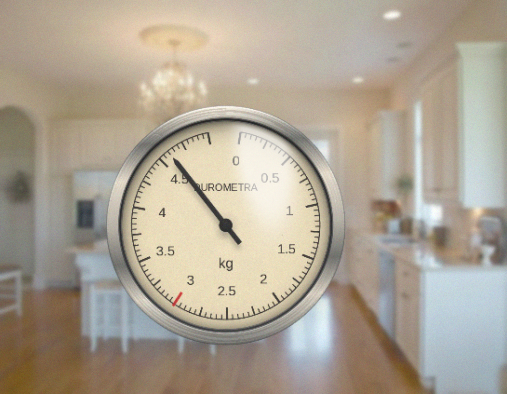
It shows value=4.6 unit=kg
